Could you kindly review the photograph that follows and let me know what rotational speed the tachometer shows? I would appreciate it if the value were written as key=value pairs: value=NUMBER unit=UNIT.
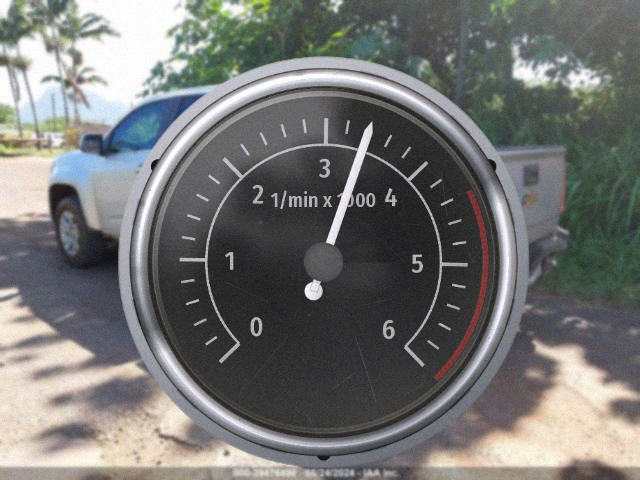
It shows value=3400 unit=rpm
